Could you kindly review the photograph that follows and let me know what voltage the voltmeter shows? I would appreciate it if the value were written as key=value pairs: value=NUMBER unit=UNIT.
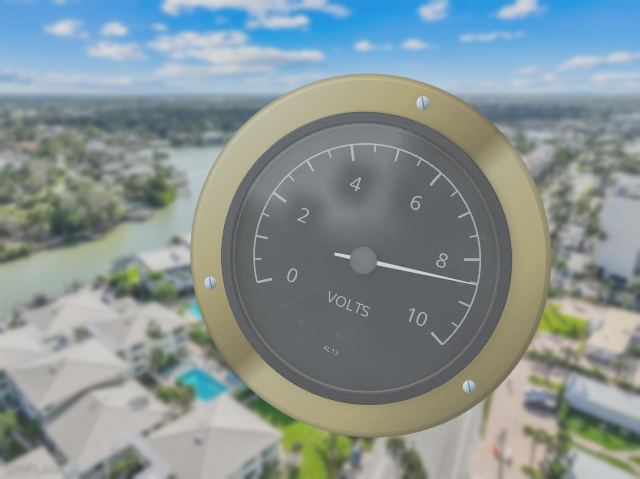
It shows value=8.5 unit=V
